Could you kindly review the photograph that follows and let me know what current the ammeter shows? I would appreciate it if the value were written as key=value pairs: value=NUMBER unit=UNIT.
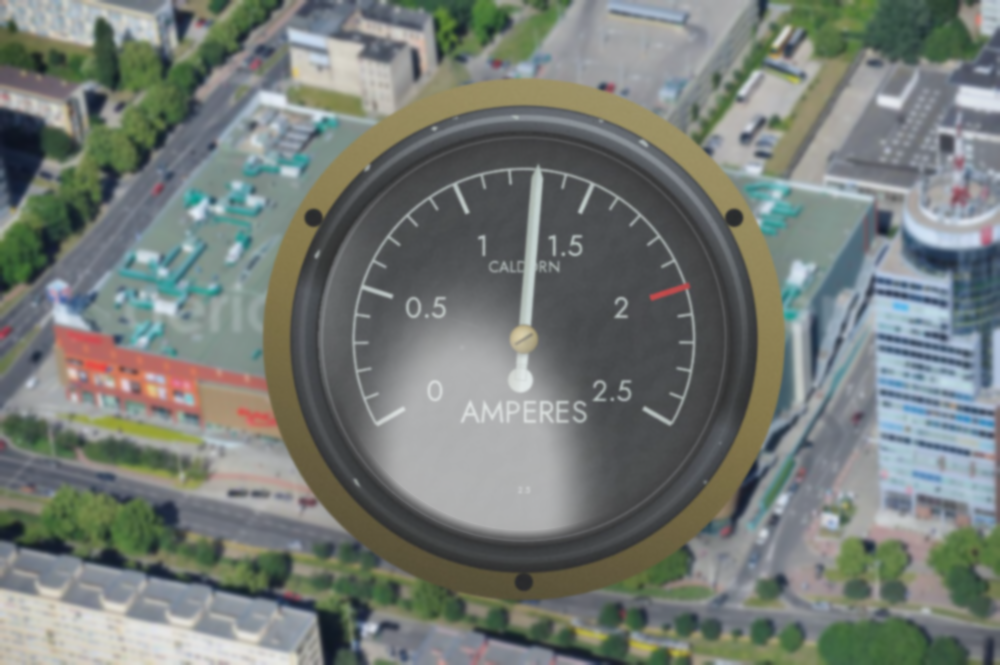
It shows value=1.3 unit=A
